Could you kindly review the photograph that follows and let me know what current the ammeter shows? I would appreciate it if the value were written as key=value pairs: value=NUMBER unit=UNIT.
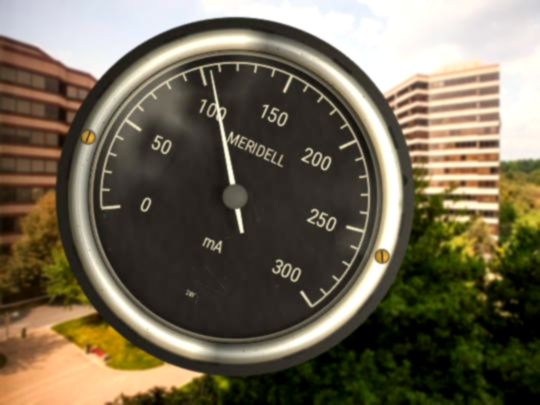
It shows value=105 unit=mA
